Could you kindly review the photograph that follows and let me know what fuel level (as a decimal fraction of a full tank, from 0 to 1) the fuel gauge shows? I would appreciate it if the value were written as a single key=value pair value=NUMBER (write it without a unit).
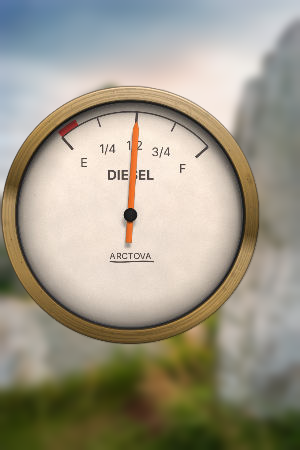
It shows value=0.5
